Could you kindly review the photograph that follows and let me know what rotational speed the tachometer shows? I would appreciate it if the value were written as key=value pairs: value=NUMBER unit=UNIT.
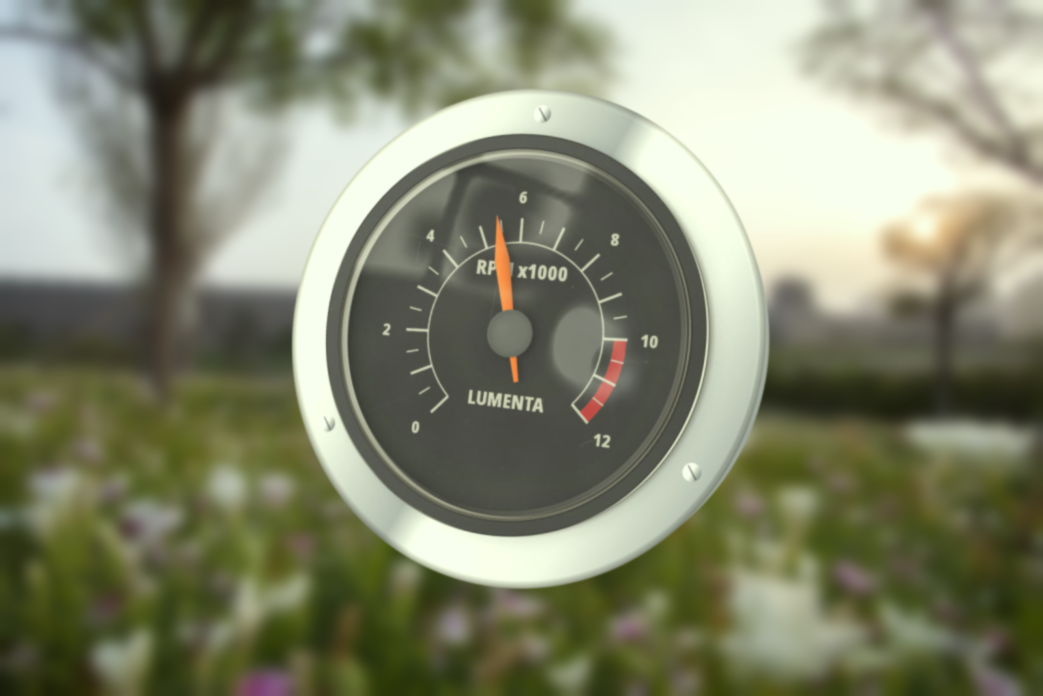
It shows value=5500 unit=rpm
